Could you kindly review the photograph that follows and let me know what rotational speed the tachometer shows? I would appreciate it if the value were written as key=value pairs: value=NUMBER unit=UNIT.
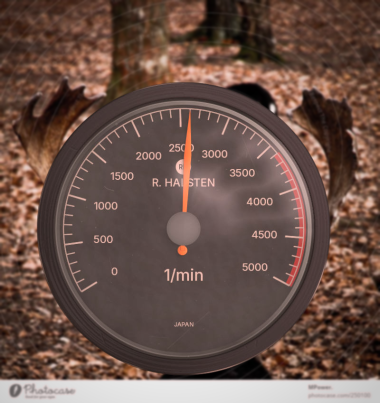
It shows value=2600 unit=rpm
